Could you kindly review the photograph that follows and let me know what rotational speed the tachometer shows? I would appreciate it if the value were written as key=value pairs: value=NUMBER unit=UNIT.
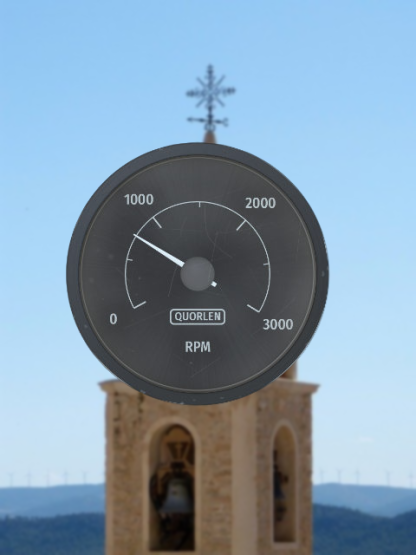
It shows value=750 unit=rpm
